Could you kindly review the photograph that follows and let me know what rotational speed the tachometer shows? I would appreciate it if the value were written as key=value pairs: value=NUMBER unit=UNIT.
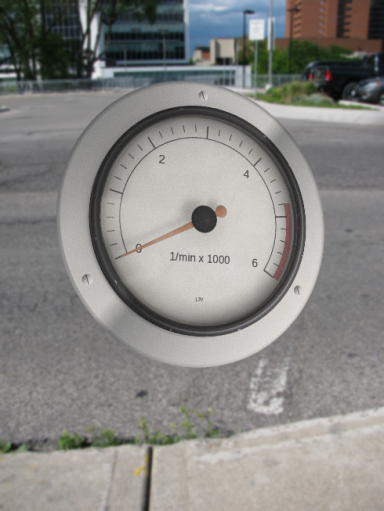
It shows value=0 unit=rpm
